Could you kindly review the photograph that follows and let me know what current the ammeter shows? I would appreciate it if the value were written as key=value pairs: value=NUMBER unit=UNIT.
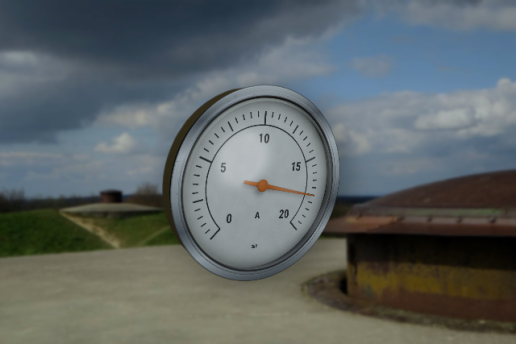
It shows value=17.5 unit=A
